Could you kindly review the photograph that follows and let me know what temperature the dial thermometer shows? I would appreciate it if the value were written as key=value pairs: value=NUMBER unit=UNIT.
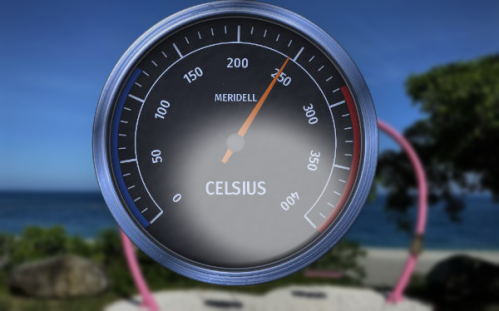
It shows value=245 unit=°C
